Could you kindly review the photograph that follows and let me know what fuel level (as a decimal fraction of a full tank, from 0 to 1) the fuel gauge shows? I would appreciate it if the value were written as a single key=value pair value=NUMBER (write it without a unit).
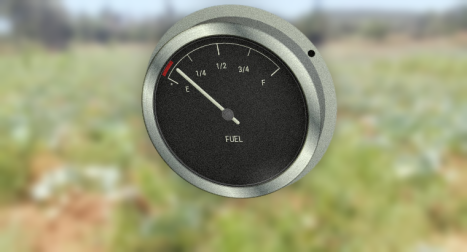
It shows value=0.125
